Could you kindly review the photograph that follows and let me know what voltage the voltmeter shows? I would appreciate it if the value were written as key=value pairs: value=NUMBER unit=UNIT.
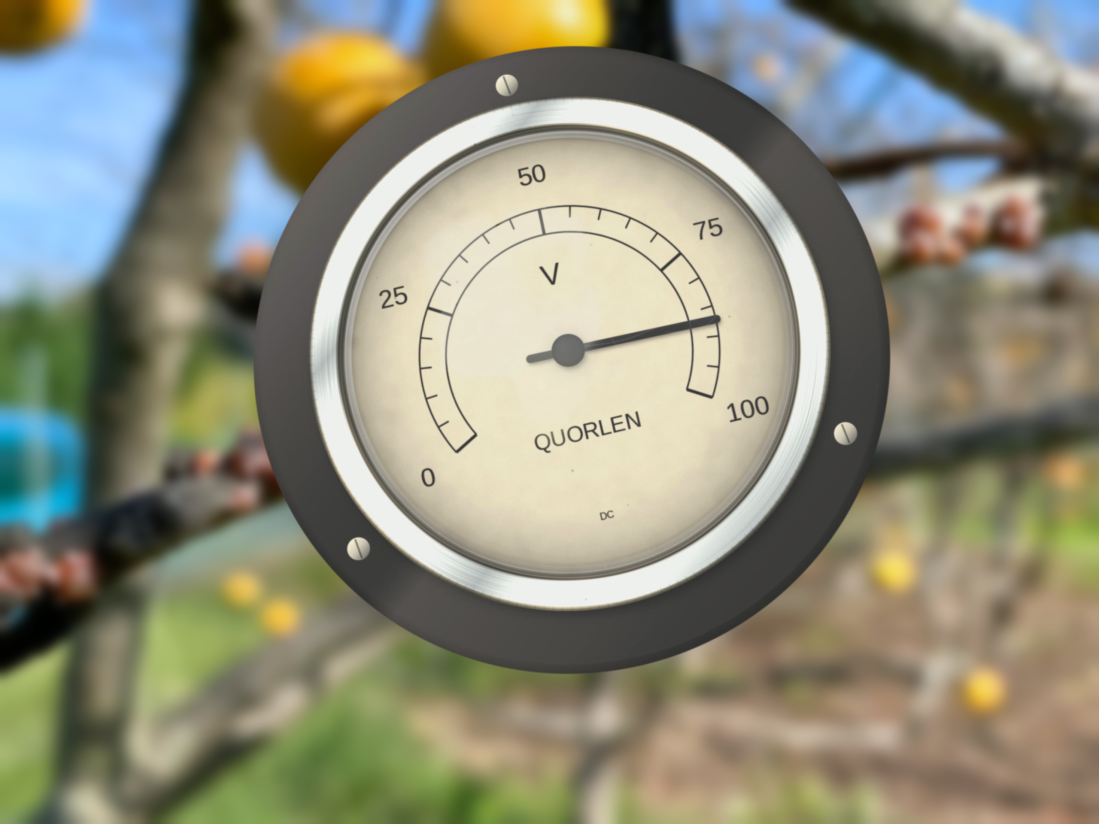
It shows value=87.5 unit=V
